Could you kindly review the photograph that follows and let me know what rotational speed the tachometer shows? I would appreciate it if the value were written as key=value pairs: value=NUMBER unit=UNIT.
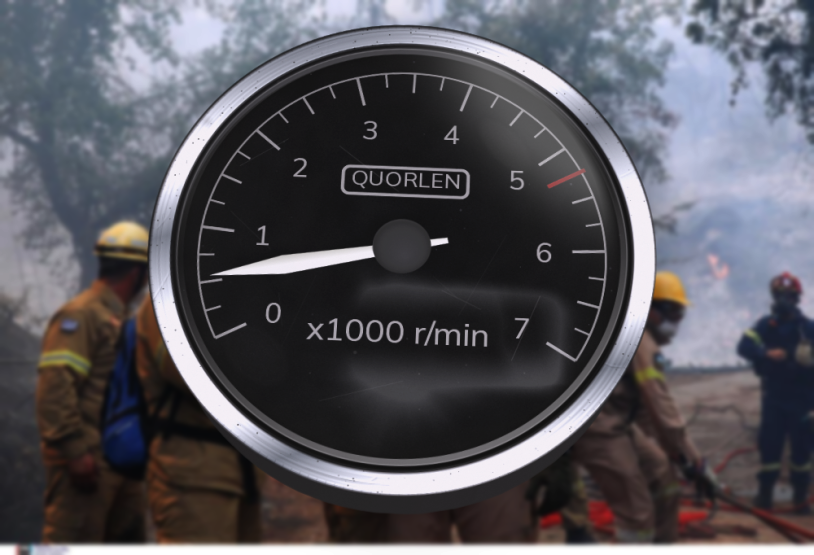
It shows value=500 unit=rpm
